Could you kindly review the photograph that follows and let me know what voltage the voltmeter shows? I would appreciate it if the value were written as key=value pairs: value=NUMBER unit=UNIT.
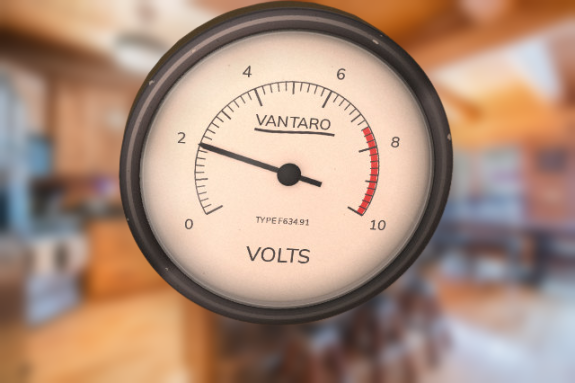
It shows value=2 unit=V
